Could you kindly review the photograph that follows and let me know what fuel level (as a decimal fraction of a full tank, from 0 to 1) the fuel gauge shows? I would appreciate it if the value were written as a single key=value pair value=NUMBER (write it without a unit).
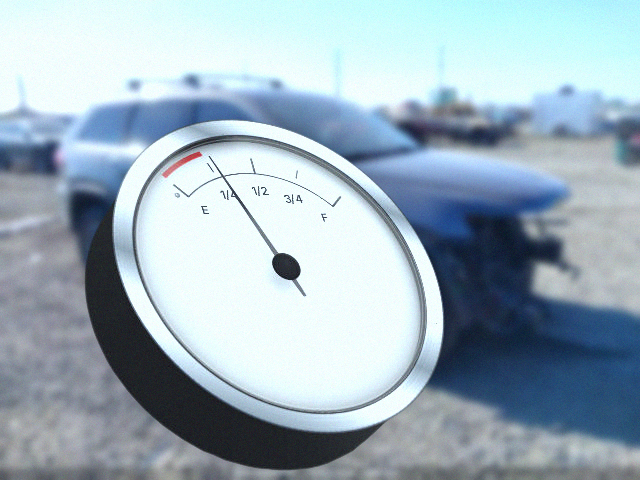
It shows value=0.25
